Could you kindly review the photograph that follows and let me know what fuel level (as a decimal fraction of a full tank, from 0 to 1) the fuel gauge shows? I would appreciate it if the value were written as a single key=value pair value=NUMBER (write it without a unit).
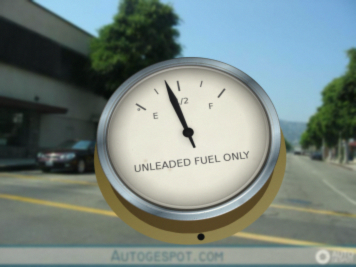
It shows value=0.375
